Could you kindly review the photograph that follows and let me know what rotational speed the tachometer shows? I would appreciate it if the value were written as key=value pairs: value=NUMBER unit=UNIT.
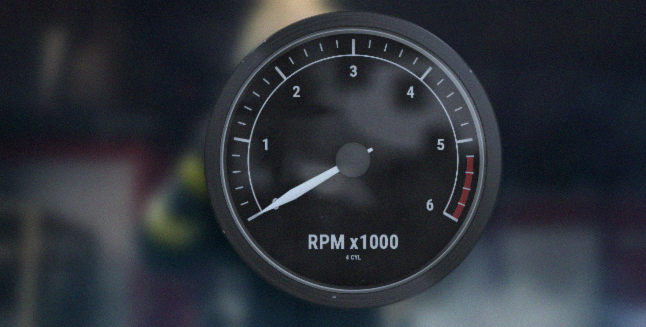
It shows value=0 unit=rpm
